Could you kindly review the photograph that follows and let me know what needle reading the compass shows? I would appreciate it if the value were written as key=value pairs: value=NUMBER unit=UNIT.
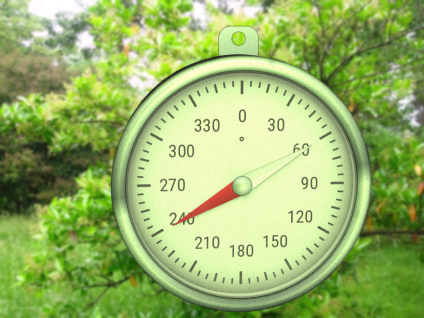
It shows value=240 unit=°
